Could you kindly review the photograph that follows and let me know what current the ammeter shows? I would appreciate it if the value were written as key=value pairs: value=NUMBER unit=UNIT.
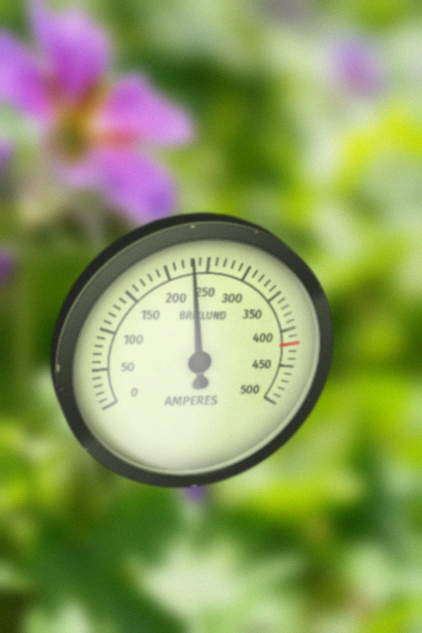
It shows value=230 unit=A
